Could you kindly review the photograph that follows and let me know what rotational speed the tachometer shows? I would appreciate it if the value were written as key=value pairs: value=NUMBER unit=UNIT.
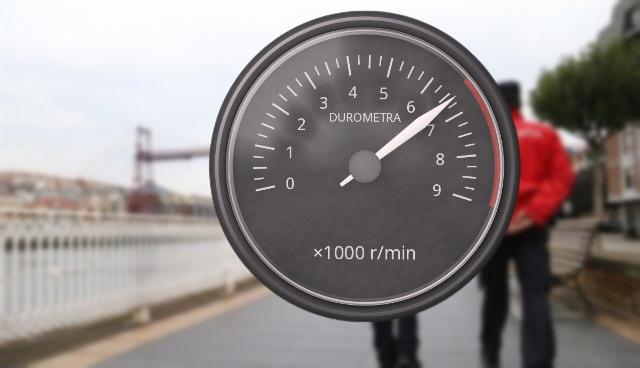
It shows value=6625 unit=rpm
